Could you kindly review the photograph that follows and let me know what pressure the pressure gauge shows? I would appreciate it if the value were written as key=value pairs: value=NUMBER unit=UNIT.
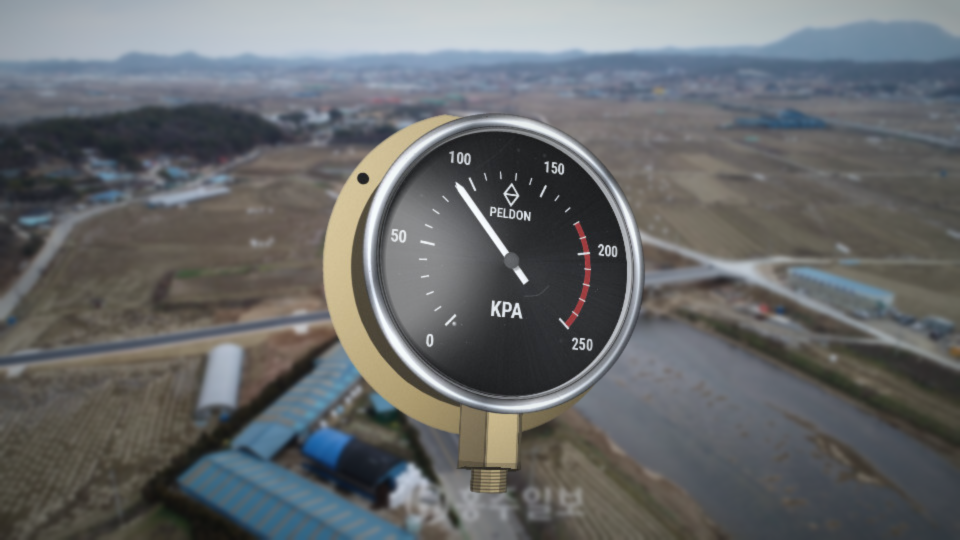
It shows value=90 unit=kPa
